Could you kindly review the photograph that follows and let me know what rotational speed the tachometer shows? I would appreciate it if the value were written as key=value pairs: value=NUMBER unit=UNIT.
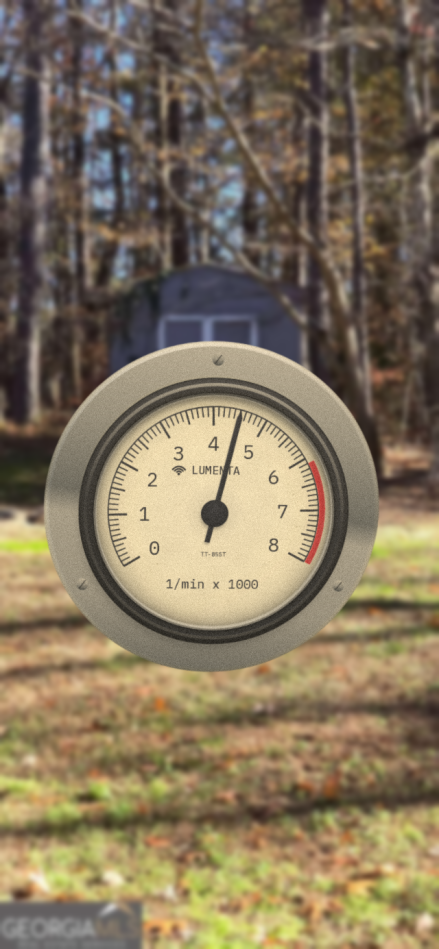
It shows value=4500 unit=rpm
